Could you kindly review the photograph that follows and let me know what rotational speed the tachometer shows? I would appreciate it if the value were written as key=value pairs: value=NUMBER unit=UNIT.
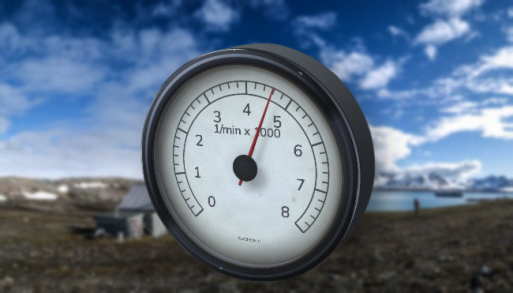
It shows value=4600 unit=rpm
